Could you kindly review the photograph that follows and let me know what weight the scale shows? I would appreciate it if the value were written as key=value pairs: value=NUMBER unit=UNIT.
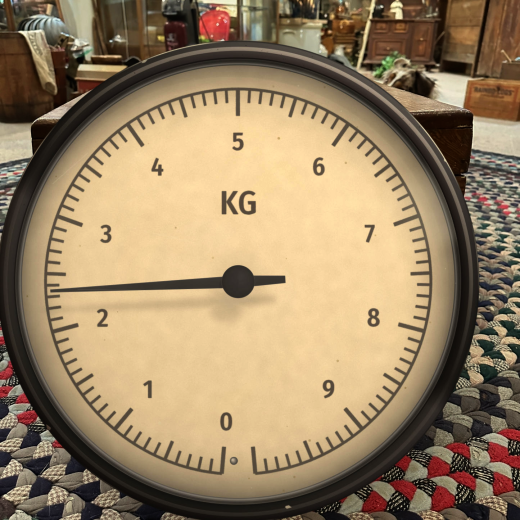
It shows value=2.35 unit=kg
